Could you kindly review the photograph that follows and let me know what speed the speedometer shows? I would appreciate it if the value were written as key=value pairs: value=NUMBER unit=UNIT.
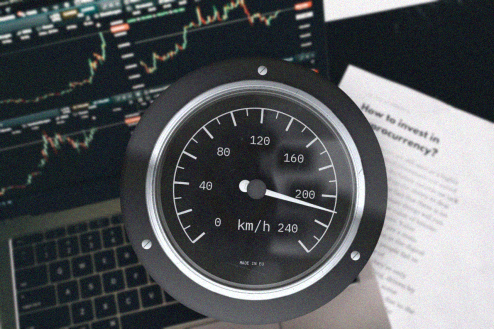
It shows value=210 unit=km/h
